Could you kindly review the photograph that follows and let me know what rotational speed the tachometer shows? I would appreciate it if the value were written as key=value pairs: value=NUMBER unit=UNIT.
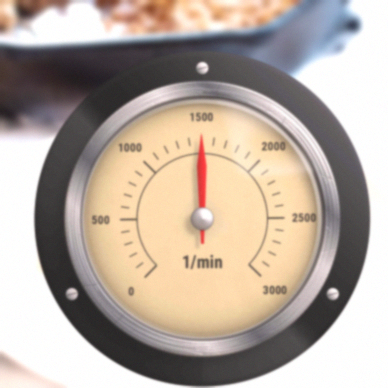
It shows value=1500 unit=rpm
